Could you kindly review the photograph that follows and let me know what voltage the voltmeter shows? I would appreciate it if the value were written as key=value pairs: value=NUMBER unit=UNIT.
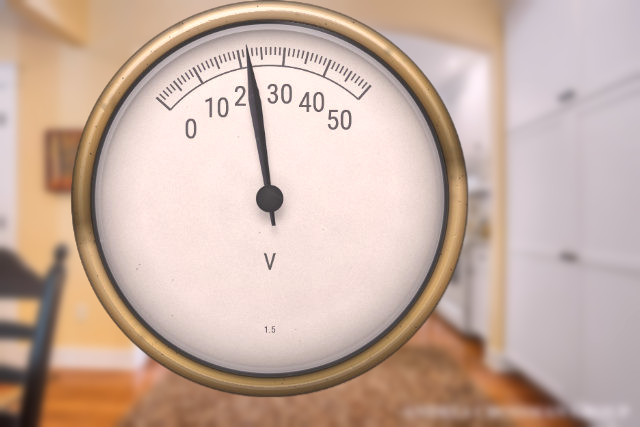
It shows value=22 unit=V
